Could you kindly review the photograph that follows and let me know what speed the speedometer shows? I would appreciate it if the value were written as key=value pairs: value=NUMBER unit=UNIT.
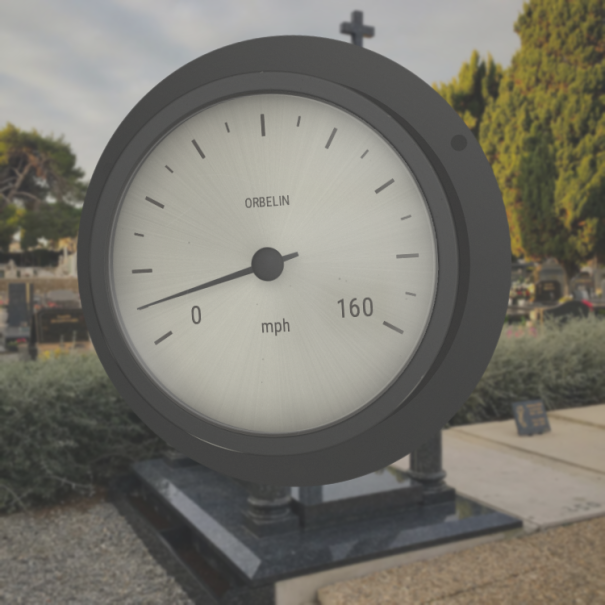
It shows value=10 unit=mph
